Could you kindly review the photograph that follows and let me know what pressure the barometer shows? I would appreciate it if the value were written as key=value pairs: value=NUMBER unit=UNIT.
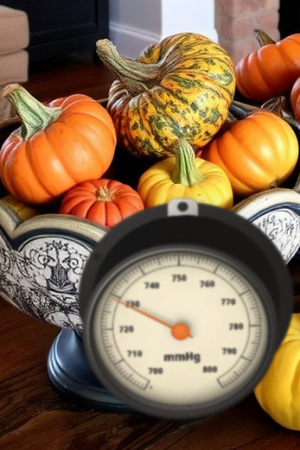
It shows value=730 unit=mmHg
